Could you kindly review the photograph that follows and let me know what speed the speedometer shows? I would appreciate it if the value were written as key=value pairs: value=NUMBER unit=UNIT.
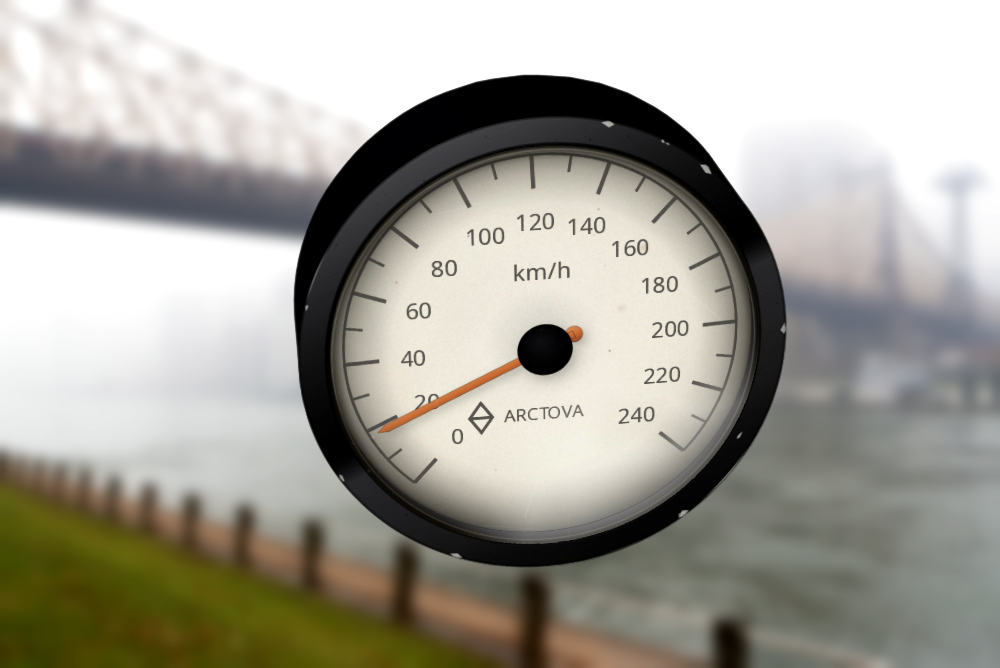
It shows value=20 unit=km/h
